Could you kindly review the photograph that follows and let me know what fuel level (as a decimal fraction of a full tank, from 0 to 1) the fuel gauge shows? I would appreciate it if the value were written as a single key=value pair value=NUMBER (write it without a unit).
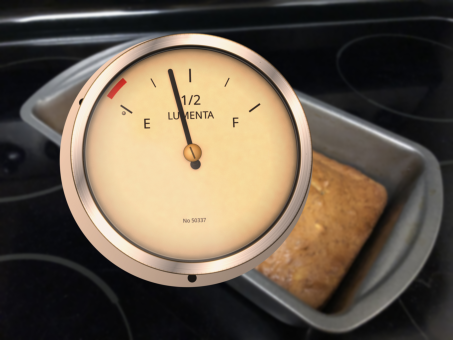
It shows value=0.375
